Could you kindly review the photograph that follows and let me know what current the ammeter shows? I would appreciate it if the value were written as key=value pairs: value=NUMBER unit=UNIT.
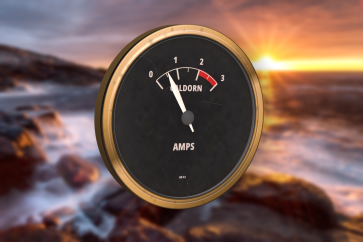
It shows value=0.5 unit=A
